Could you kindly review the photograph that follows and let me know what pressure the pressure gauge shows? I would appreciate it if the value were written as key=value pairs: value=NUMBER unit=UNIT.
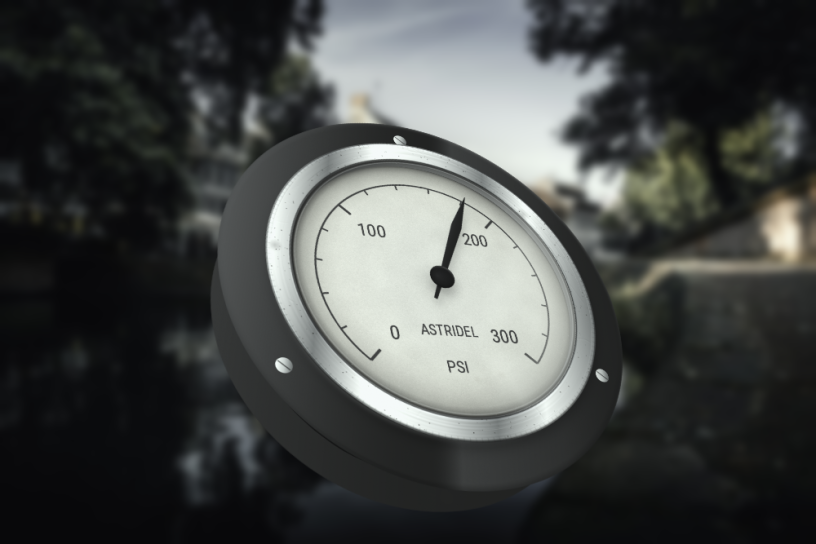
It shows value=180 unit=psi
